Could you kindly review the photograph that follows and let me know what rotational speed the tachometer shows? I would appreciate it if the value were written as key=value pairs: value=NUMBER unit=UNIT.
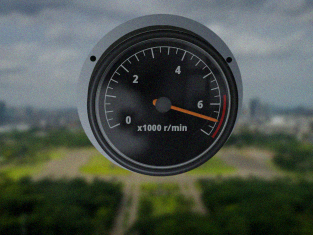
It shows value=6500 unit=rpm
